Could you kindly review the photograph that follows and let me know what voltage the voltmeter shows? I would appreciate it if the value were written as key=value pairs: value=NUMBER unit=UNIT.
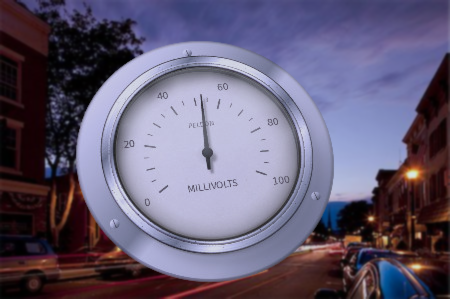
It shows value=52.5 unit=mV
